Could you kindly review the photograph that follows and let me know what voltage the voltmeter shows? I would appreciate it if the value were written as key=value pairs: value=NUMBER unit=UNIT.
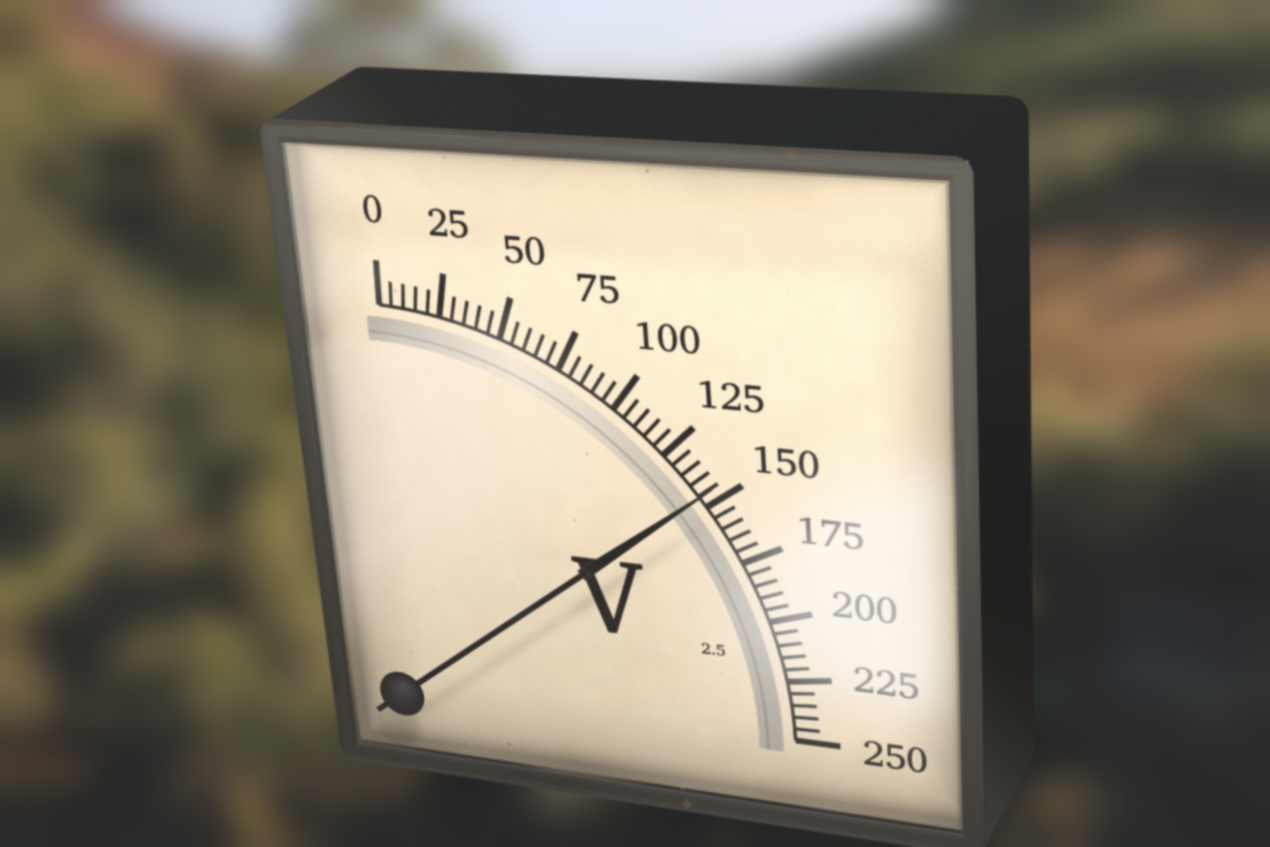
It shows value=145 unit=V
